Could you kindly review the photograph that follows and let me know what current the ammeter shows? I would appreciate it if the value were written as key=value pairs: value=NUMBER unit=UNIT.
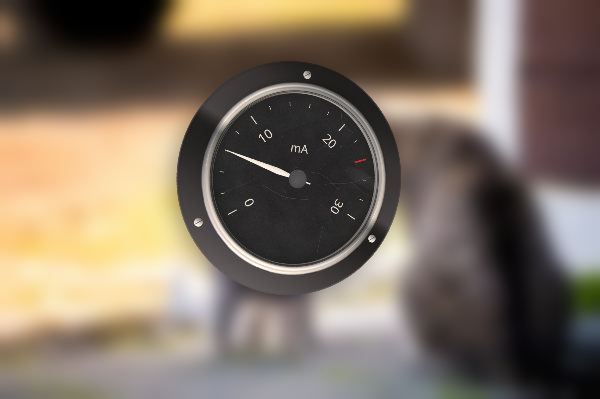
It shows value=6 unit=mA
